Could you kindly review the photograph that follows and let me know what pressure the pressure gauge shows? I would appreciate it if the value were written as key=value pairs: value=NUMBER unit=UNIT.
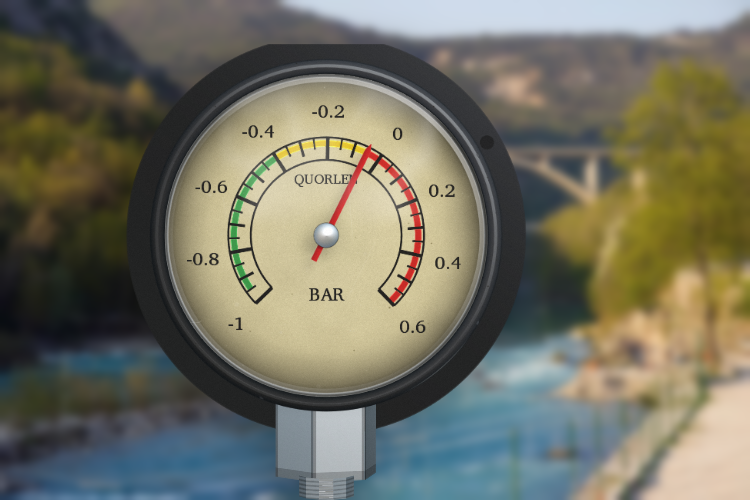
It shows value=-0.05 unit=bar
